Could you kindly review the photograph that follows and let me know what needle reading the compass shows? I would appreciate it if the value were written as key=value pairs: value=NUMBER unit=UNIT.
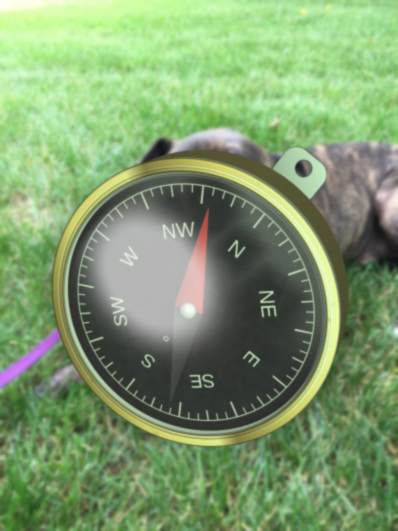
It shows value=335 unit=°
